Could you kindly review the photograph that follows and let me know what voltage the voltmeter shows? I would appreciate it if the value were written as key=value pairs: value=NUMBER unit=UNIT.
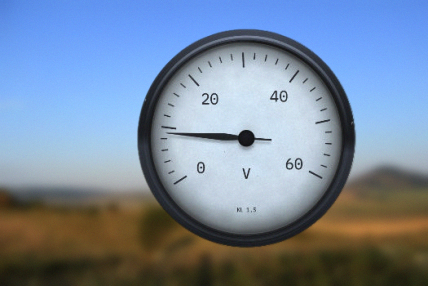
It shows value=9 unit=V
